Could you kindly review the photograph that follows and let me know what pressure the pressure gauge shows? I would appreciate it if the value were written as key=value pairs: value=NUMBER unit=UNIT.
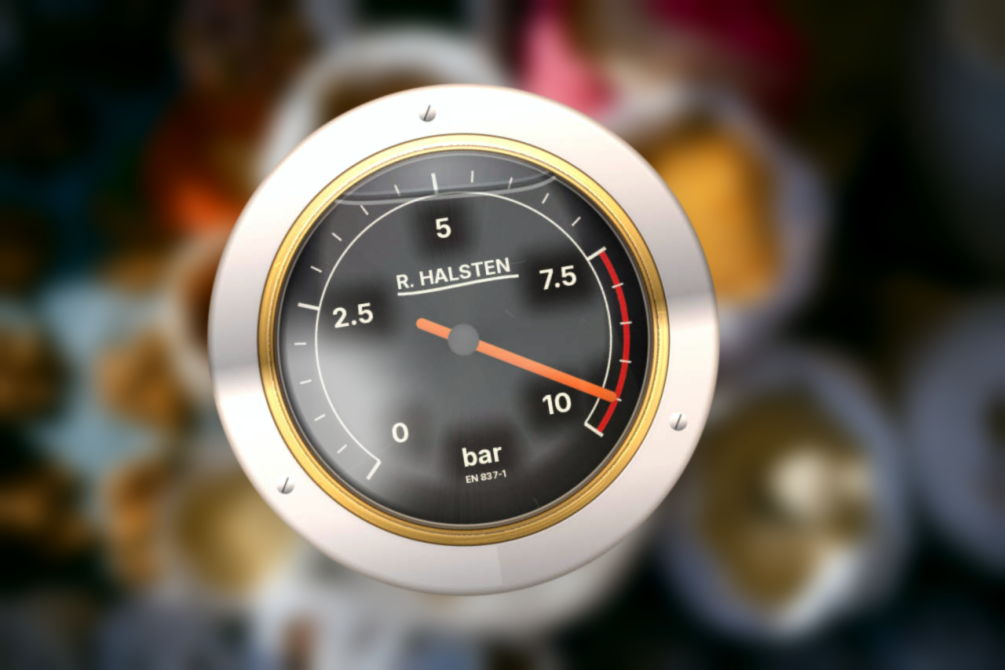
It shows value=9.5 unit=bar
